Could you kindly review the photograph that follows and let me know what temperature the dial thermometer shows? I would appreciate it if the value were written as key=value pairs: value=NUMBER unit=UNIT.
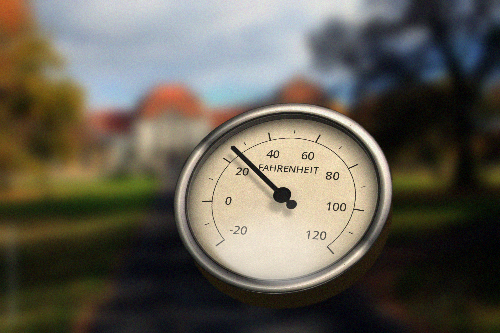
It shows value=25 unit=°F
